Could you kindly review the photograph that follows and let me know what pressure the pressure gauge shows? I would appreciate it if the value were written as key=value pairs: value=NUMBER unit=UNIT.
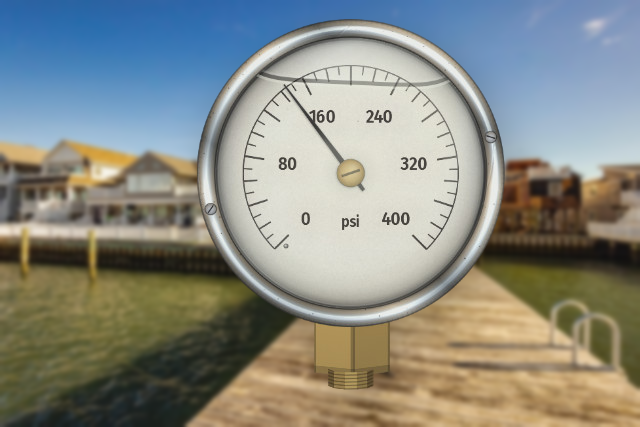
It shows value=145 unit=psi
